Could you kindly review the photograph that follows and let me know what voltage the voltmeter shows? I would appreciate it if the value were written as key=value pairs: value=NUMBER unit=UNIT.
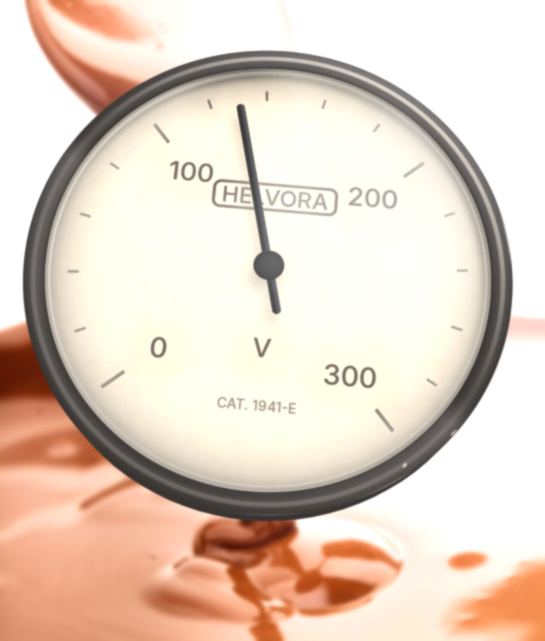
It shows value=130 unit=V
